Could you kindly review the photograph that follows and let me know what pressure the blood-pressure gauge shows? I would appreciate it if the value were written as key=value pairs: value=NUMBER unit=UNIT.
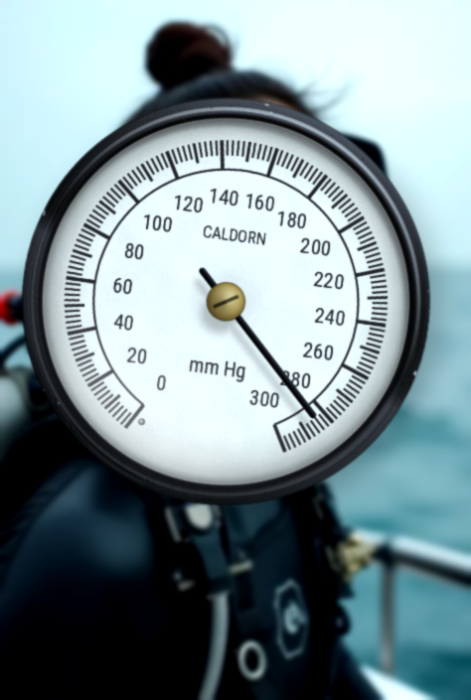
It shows value=284 unit=mmHg
